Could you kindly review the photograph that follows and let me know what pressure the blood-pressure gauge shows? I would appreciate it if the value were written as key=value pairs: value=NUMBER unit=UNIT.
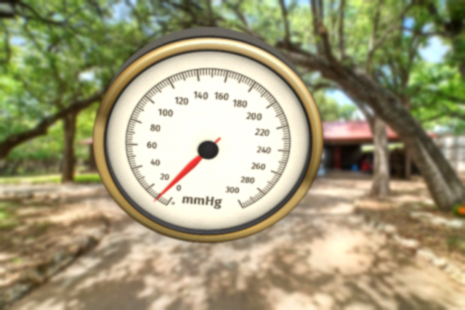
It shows value=10 unit=mmHg
